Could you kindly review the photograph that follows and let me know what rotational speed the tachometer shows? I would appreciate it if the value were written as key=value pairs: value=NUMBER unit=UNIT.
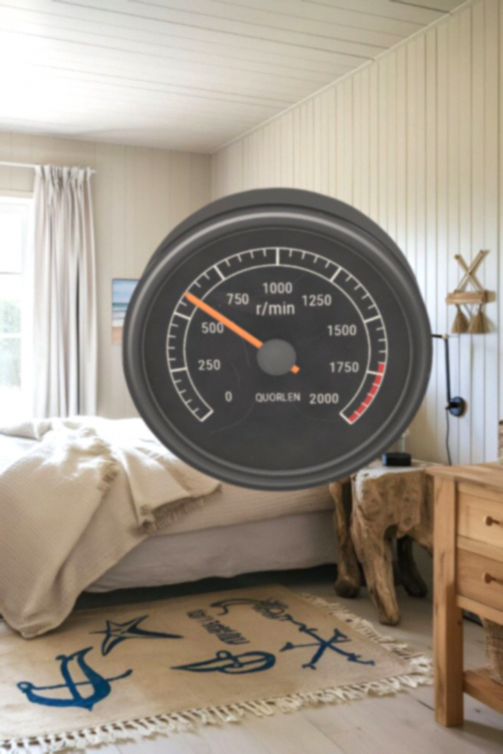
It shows value=600 unit=rpm
